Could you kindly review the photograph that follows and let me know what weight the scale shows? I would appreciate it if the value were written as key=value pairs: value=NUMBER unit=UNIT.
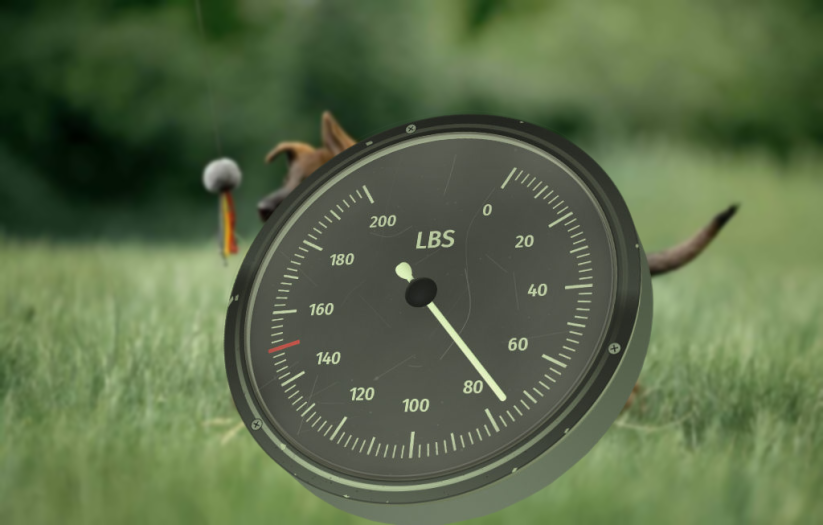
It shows value=75 unit=lb
